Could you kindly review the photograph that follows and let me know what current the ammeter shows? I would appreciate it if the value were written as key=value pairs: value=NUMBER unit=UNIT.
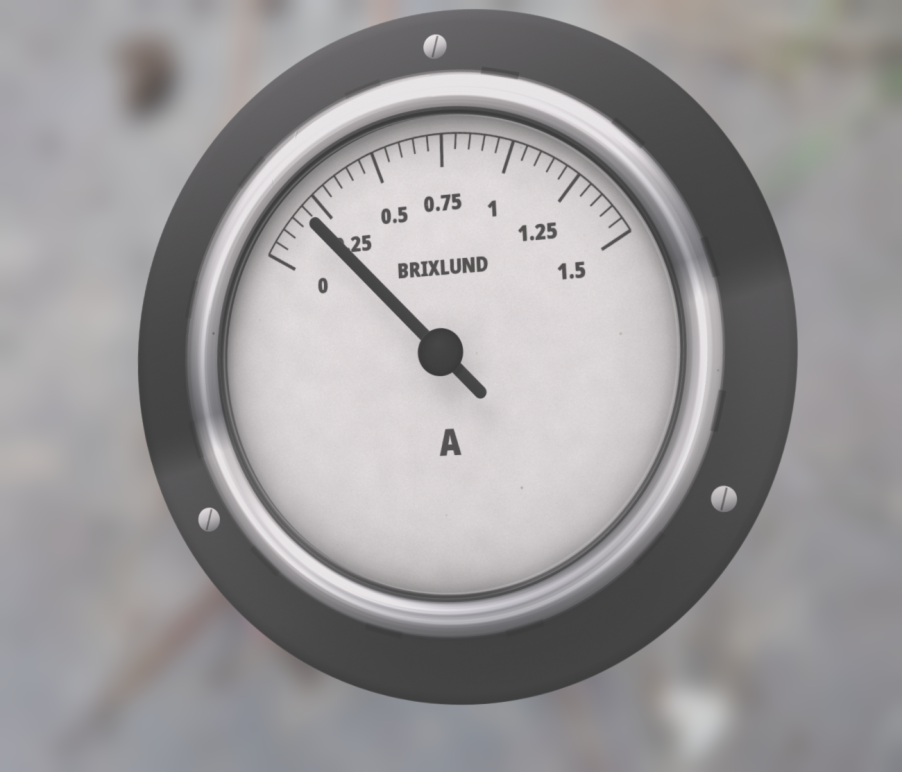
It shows value=0.2 unit=A
